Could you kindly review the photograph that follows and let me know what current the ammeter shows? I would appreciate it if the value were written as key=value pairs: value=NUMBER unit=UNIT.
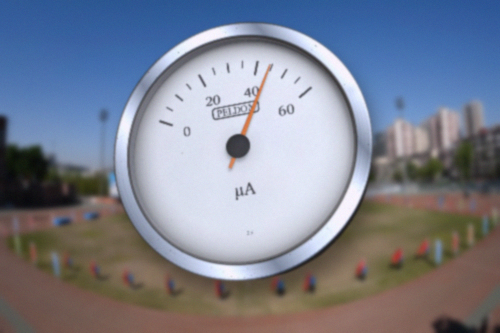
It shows value=45 unit=µA
